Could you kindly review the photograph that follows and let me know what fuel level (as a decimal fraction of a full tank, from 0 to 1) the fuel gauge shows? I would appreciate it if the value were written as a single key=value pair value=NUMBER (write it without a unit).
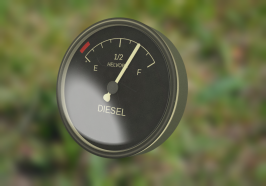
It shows value=0.75
